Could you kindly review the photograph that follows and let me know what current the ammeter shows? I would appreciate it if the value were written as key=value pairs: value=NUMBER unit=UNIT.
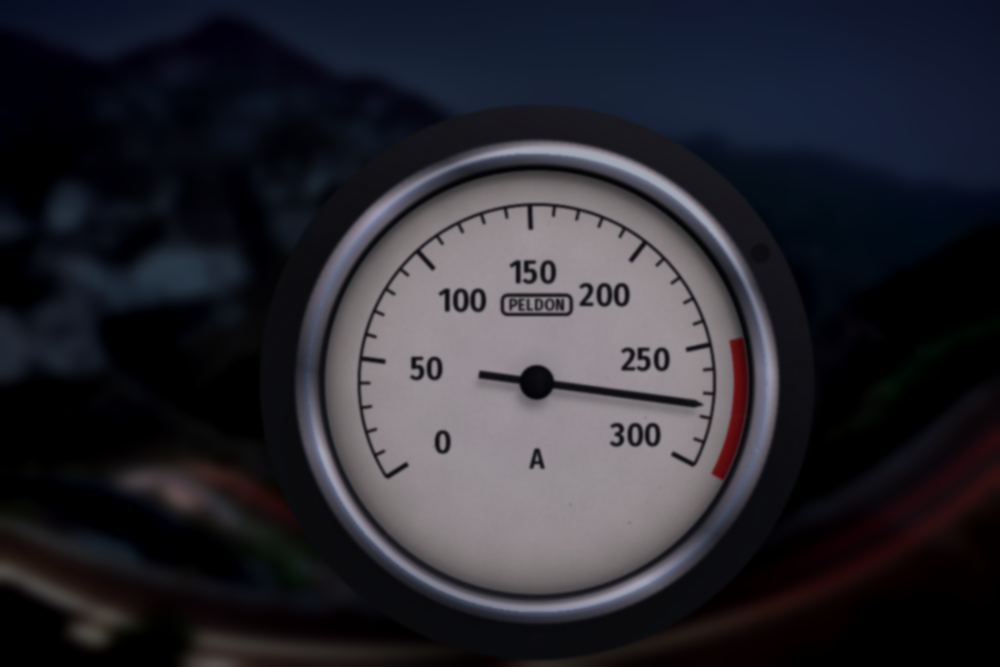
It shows value=275 unit=A
